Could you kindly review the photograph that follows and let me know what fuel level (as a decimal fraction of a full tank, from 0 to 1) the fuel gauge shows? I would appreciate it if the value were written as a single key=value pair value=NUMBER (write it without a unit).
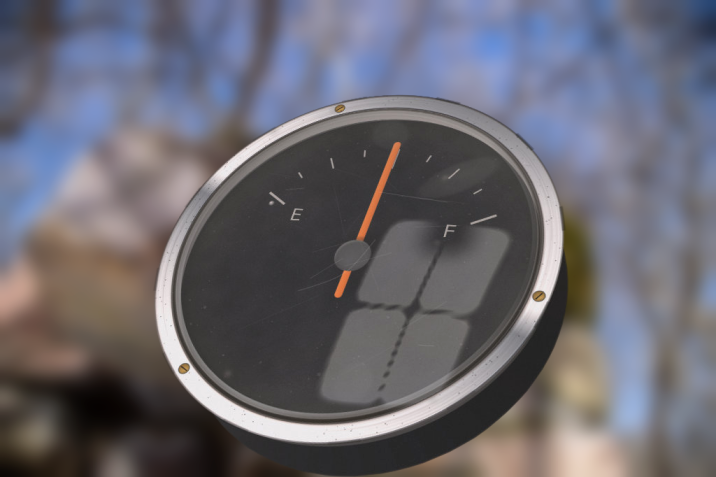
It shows value=0.5
